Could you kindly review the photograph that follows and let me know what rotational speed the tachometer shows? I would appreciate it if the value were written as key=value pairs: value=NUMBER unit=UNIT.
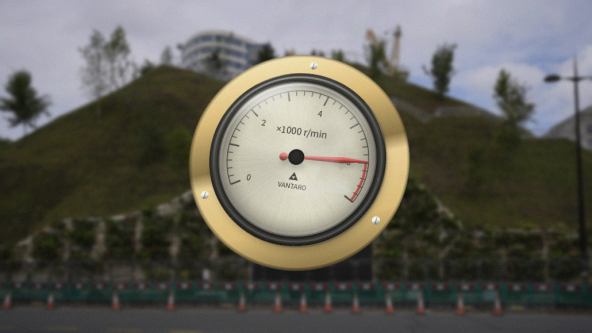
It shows value=6000 unit=rpm
